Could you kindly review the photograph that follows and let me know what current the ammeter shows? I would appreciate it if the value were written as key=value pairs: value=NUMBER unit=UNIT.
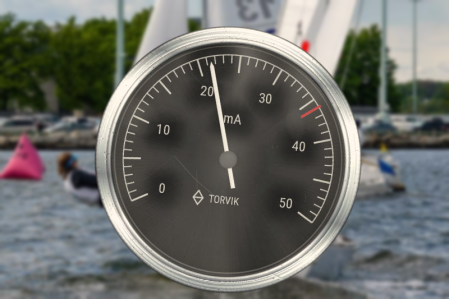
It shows value=21.5 unit=mA
